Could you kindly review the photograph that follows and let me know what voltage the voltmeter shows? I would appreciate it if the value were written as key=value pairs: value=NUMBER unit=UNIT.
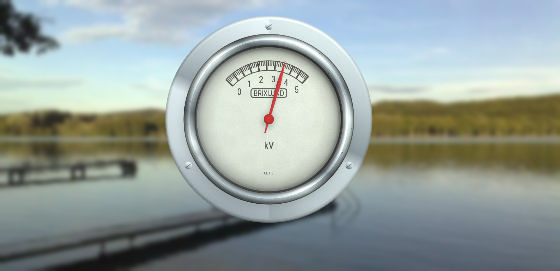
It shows value=3.5 unit=kV
